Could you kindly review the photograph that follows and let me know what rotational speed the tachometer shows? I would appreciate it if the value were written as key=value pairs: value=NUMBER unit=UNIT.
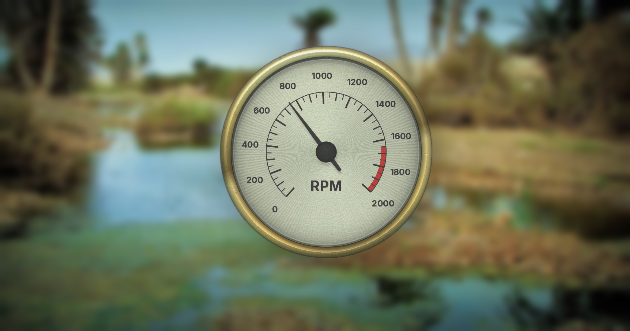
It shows value=750 unit=rpm
